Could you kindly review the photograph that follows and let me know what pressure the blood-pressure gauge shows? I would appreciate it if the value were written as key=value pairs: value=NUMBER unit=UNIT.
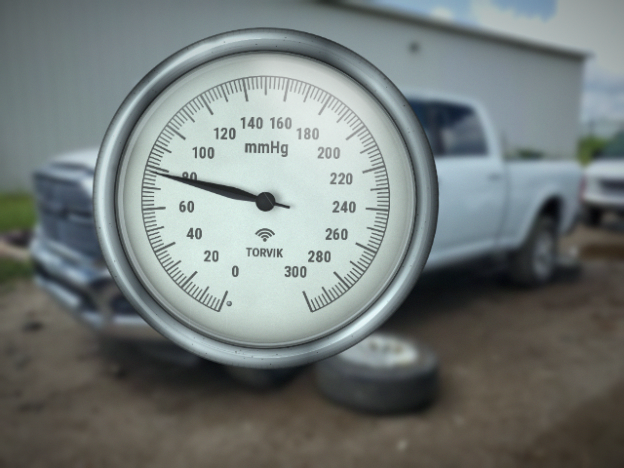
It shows value=78 unit=mmHg
